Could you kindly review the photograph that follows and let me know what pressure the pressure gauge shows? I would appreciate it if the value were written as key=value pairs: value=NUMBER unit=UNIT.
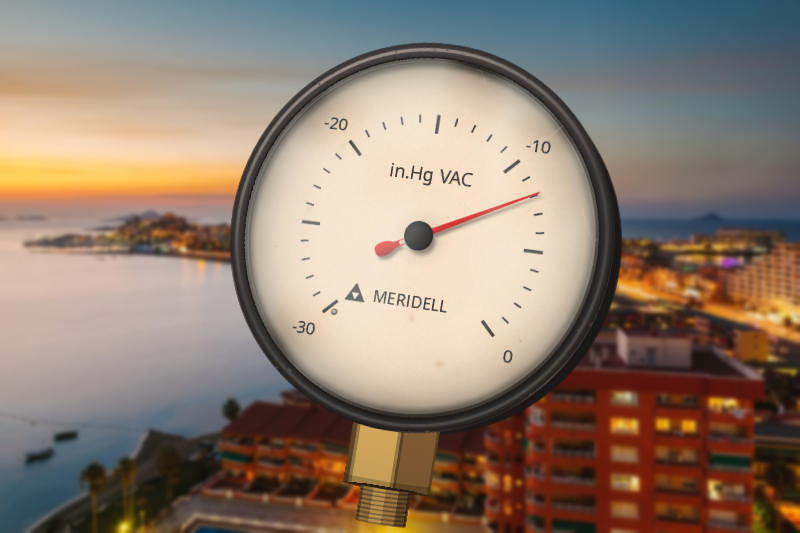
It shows value=-8 unit=inHg
